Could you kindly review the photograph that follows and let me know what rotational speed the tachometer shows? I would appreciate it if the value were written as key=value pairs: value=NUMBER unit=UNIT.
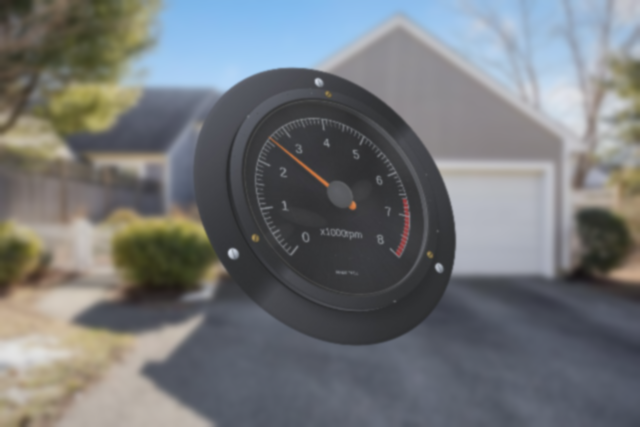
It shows value=2500 unit=rpm
